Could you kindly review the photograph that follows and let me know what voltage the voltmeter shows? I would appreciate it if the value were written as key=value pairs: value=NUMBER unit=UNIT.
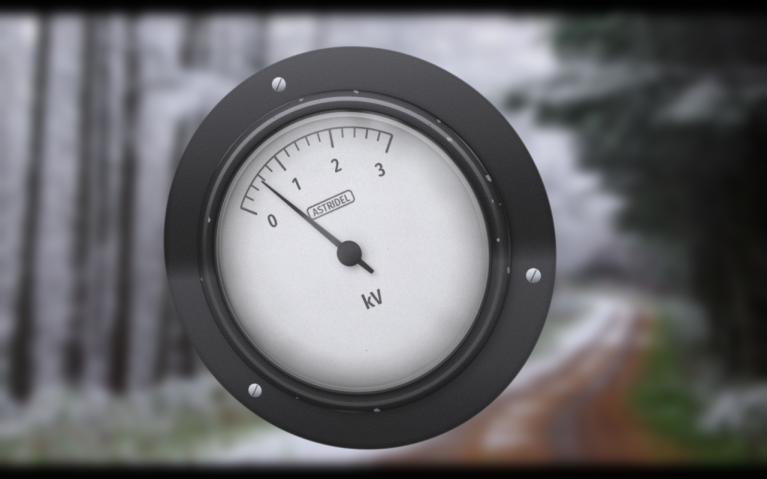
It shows value=0.6 unit=kV
